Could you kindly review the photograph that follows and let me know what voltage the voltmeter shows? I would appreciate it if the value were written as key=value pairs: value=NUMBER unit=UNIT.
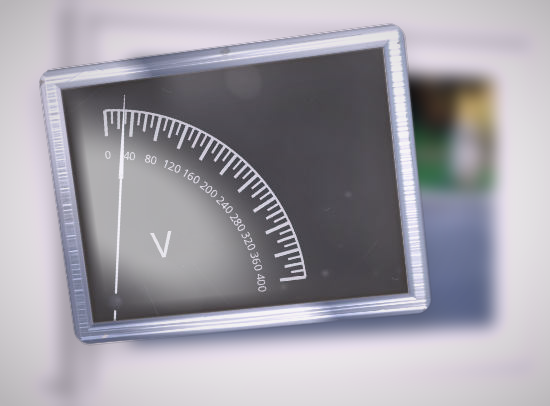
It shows value=30 unit=V
